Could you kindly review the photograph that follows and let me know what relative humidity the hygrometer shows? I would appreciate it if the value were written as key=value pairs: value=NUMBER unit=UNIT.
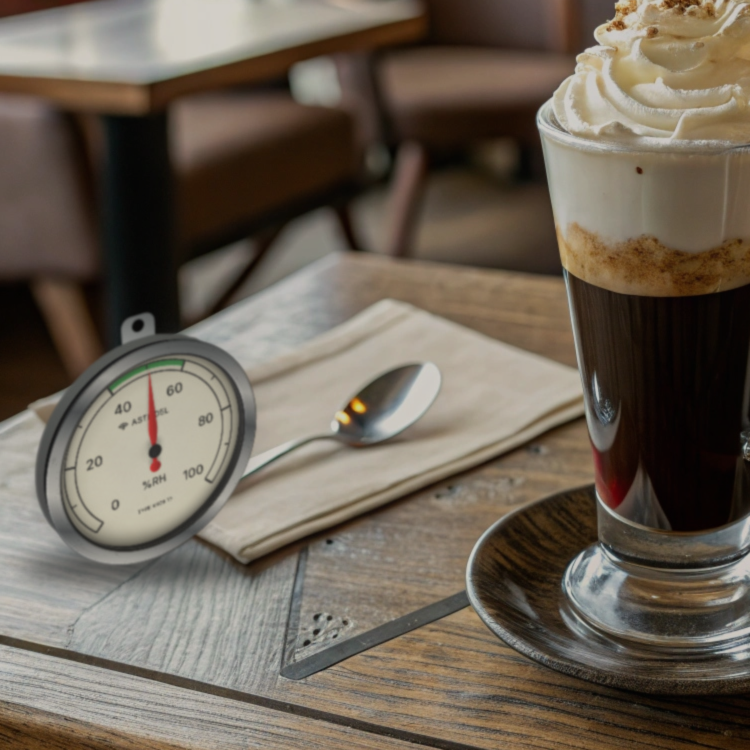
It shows value=50 unit=%
